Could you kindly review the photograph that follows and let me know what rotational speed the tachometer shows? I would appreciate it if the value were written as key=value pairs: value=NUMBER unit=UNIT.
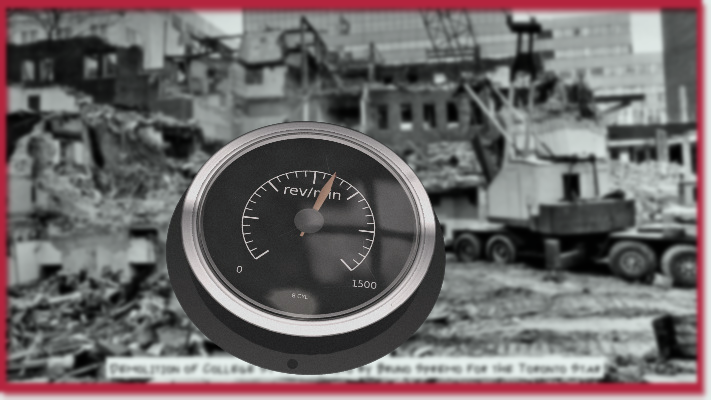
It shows value=850 unit=rpm
